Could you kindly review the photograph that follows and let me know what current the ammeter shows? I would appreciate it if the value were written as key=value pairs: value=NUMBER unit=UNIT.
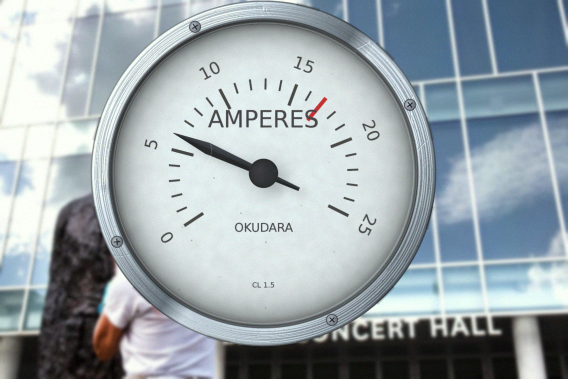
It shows value=6 unit=A
